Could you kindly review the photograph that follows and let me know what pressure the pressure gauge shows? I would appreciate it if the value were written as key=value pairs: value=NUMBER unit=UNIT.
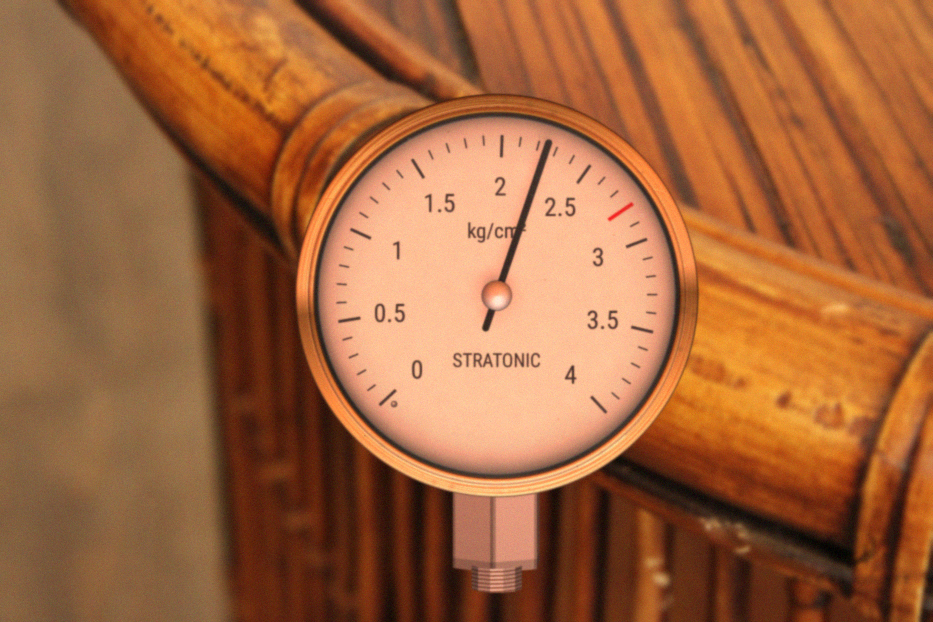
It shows value=2.25 unit=kg/cm²
